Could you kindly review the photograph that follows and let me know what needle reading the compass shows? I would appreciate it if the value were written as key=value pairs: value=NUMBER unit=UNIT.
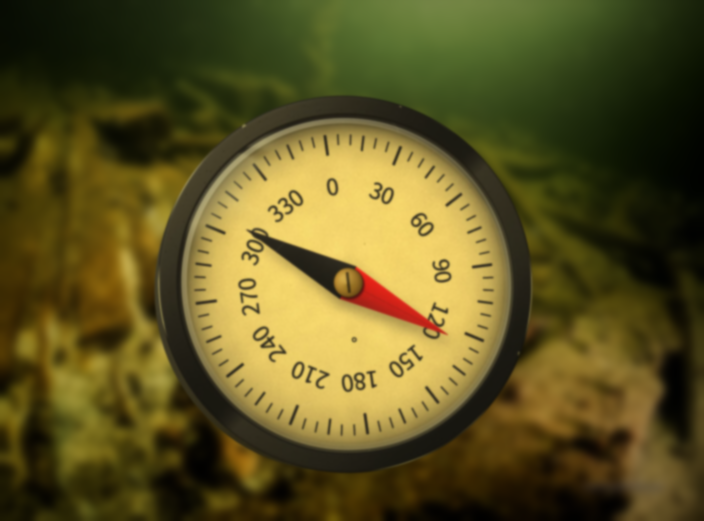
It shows value=125 unit=°
